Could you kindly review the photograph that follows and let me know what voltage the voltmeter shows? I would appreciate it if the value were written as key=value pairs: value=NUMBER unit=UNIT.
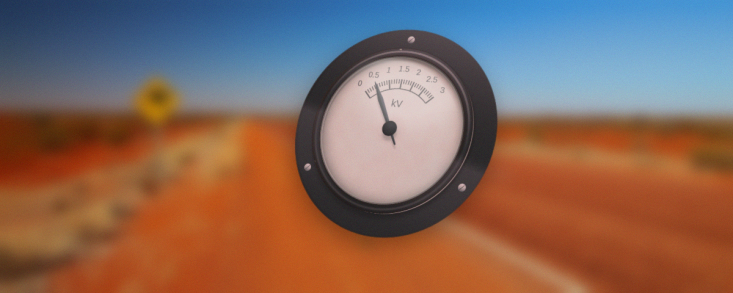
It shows value=0.5 unit=kV
